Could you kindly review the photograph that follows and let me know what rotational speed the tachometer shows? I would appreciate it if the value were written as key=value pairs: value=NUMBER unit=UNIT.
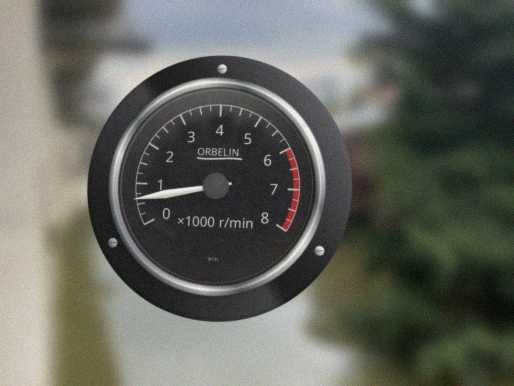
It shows value=625 unit=rpm
